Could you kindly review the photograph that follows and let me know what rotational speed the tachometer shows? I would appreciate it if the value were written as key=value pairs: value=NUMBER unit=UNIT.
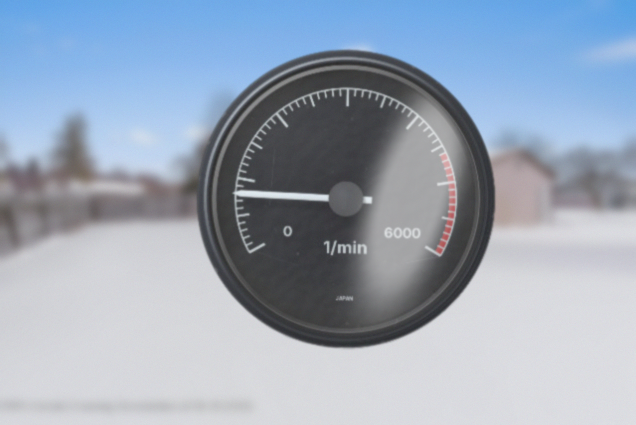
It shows value=800 unit=rpm
